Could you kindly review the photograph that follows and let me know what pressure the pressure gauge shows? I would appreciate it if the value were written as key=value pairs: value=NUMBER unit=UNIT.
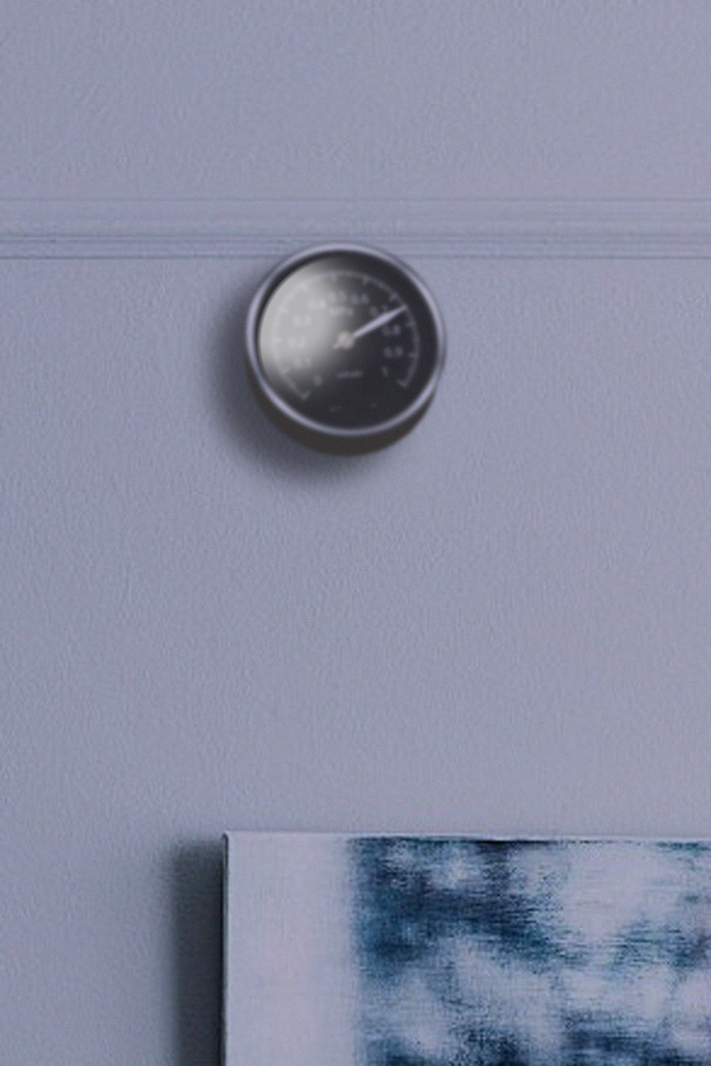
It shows value=0.75 unit=MPa
